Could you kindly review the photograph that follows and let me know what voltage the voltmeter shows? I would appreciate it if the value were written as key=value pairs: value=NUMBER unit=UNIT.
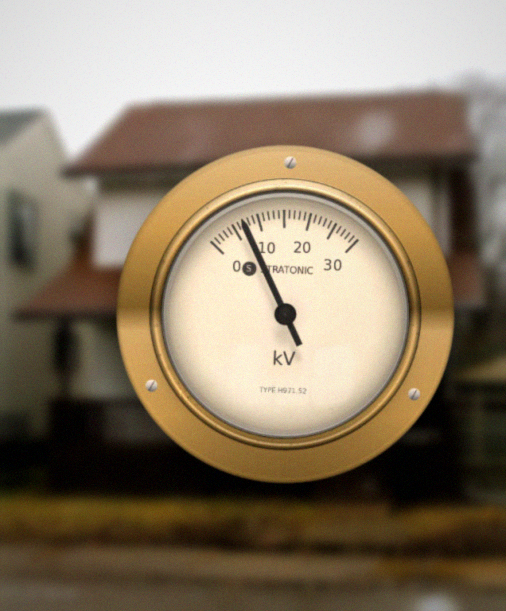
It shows value=7 unit=kV
